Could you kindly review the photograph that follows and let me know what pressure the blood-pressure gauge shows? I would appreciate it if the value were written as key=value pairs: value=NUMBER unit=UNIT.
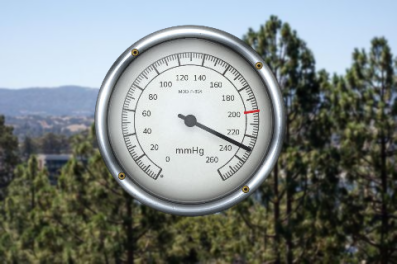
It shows value=230 unit=mmHg
